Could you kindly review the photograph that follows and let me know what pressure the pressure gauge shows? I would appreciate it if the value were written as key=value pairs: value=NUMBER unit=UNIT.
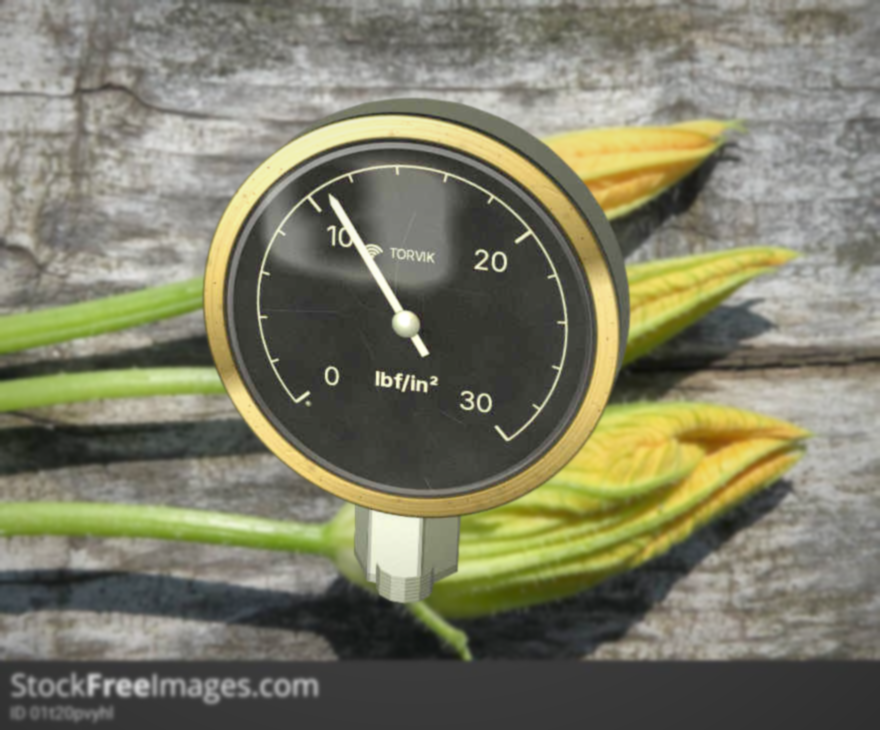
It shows value=11 unit=psi
